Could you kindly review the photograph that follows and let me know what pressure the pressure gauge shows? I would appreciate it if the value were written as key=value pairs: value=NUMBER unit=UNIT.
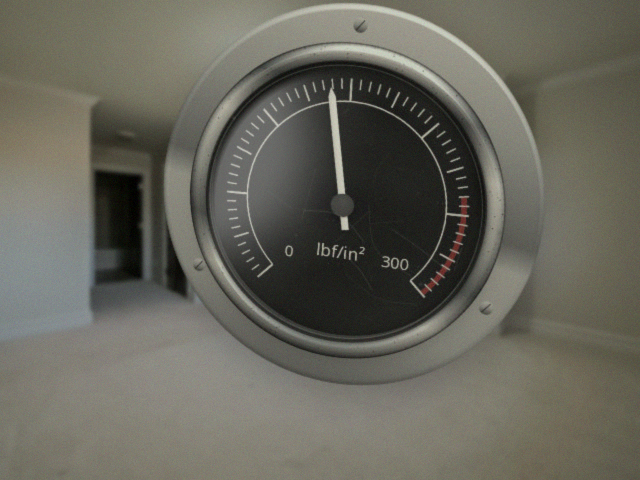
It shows value=140 unit=psi
